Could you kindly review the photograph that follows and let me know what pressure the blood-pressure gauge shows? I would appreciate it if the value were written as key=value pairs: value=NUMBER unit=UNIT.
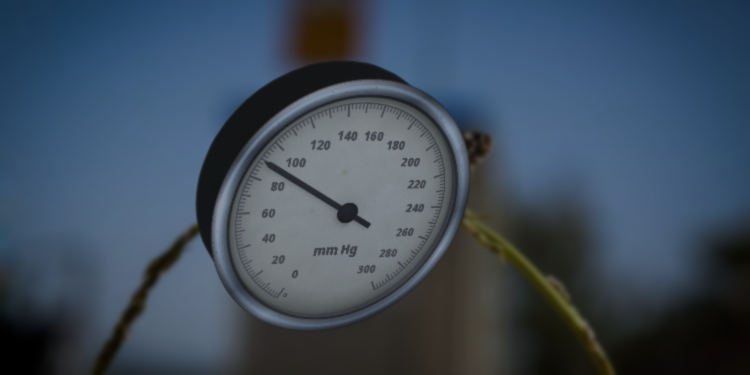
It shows value=90 unit=mmHg
